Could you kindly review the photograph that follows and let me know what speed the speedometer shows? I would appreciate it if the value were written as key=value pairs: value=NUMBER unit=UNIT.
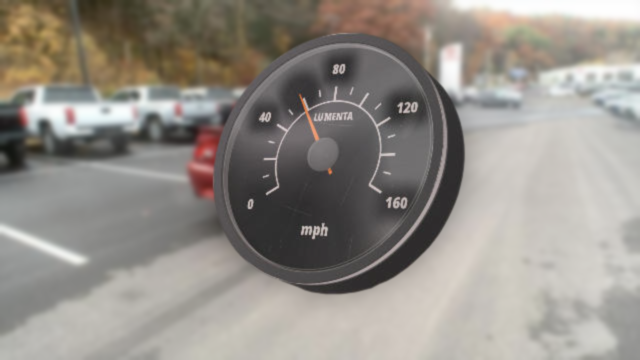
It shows value=60 unit=mph
